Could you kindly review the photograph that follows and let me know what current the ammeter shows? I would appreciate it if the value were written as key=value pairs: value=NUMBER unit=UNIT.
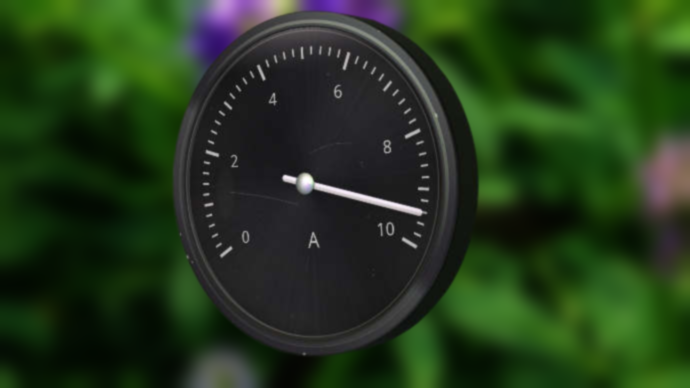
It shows value=9.4 unit=A
